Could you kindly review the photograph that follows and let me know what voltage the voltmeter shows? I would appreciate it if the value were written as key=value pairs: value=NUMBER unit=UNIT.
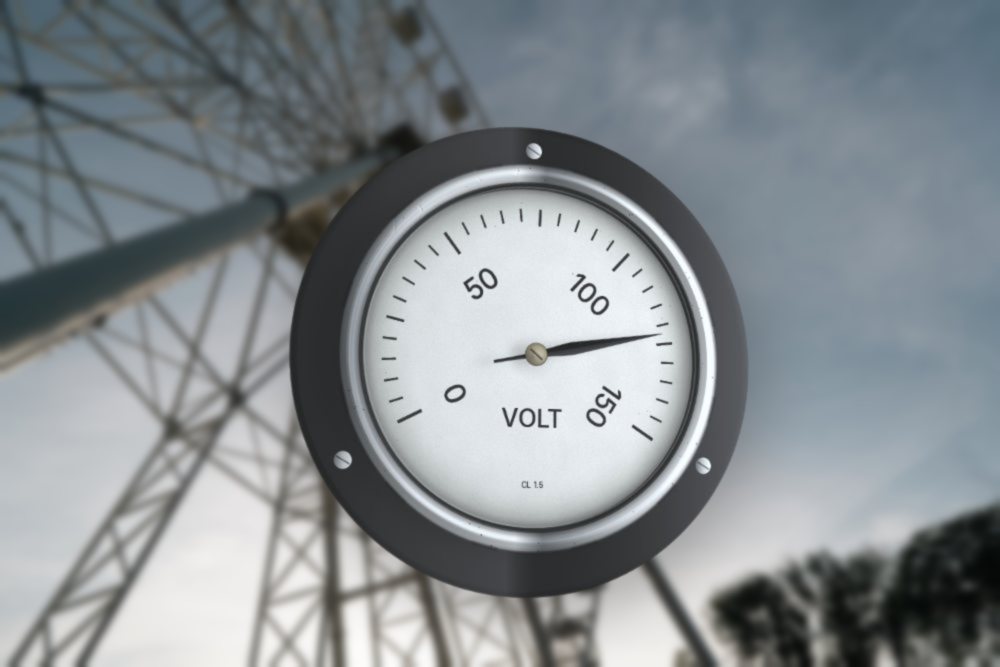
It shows value=122.5 unit=V
